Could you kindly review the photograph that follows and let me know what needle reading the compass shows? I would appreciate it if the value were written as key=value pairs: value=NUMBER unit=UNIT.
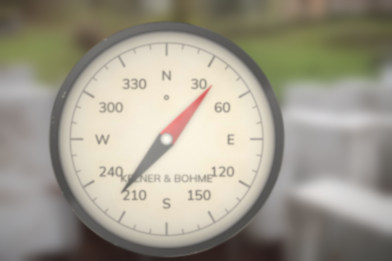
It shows value=40 unit=°
